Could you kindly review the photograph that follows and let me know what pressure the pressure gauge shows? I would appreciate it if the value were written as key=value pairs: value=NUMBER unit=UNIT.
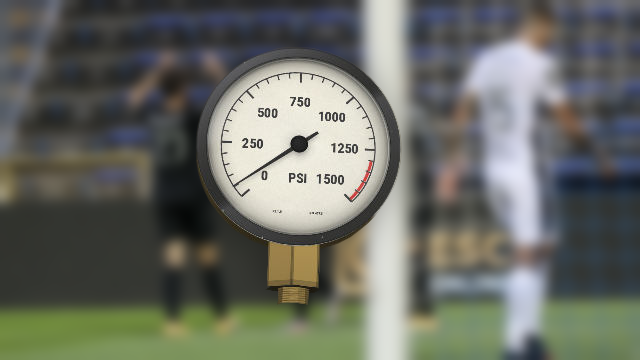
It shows value=50 unit=psi
